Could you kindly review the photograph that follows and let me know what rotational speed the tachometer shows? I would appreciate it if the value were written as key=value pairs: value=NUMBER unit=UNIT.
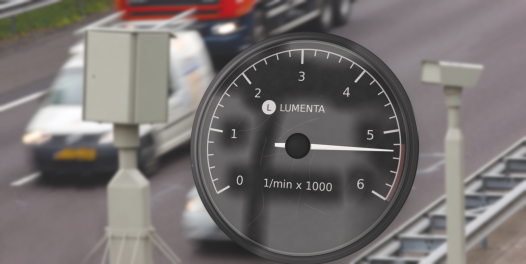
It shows value=5300 unit=rpm
